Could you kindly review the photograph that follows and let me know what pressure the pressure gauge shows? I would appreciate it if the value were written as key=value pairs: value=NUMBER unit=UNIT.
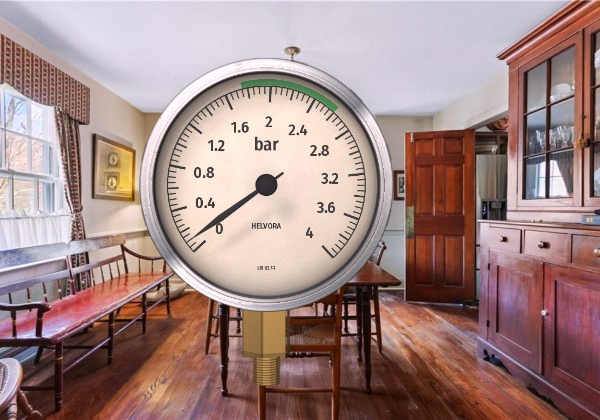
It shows value=0.1 unit=bar
